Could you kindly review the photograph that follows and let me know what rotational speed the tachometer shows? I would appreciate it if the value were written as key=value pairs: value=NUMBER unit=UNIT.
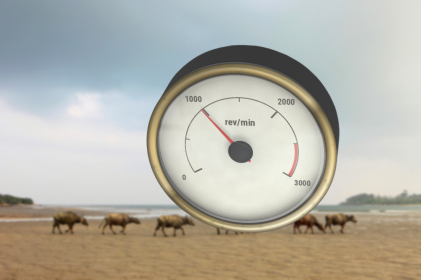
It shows value=1000 unit=rpm
